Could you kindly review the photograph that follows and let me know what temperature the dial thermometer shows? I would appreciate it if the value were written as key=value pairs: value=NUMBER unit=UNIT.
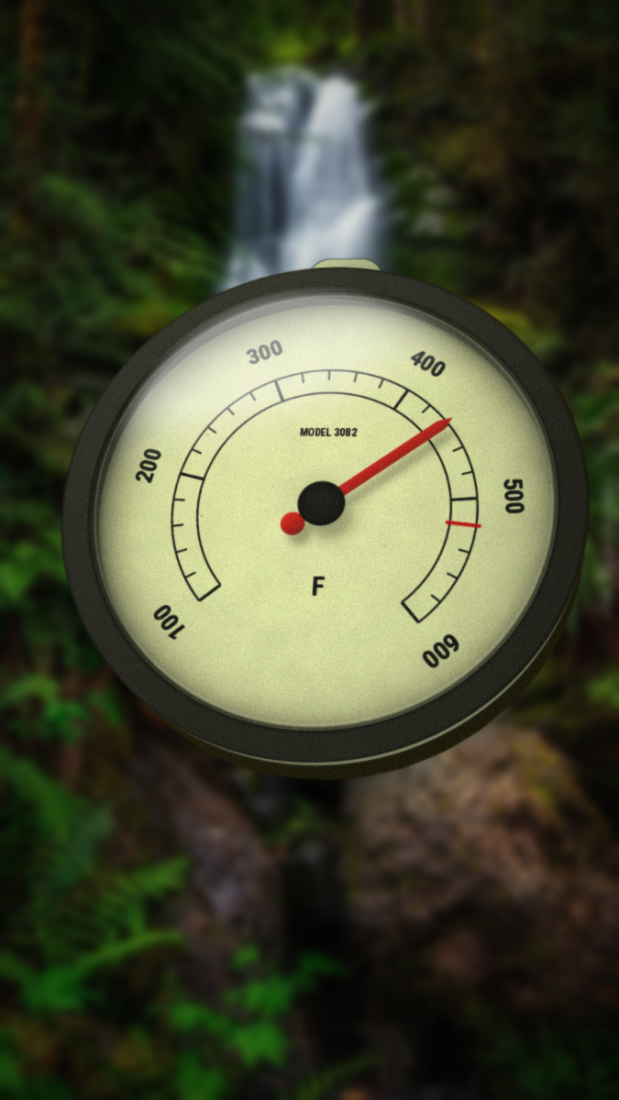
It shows value=440 unit=°F
